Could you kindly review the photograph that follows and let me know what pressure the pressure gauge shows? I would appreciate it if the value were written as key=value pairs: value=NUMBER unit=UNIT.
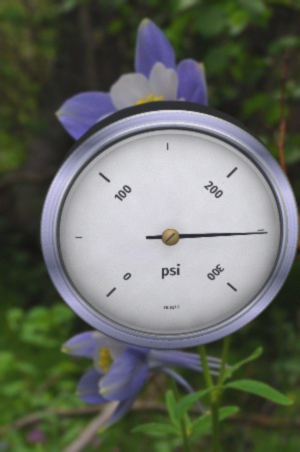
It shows value=250 unit=psi
